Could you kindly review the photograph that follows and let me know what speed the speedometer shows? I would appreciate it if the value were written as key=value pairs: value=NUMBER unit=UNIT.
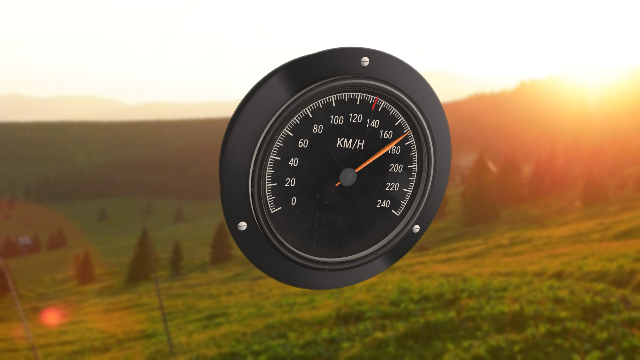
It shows value=170 unit=km/h
